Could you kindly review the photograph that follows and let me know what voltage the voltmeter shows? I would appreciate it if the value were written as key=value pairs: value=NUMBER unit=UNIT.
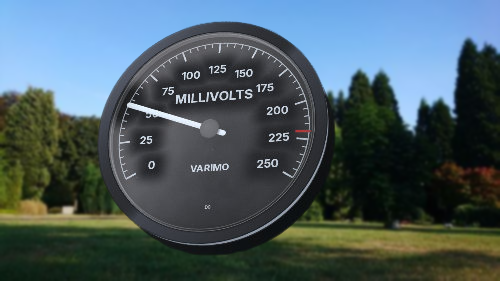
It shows value=50 unit=mV
